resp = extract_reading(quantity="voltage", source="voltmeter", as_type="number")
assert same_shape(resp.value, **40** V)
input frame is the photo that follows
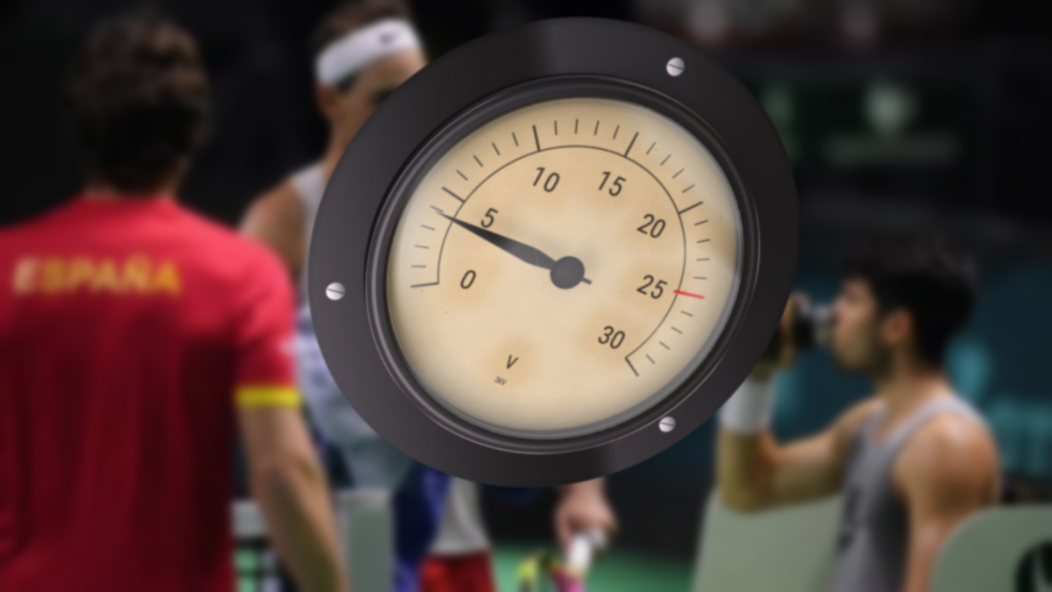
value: **4** V
